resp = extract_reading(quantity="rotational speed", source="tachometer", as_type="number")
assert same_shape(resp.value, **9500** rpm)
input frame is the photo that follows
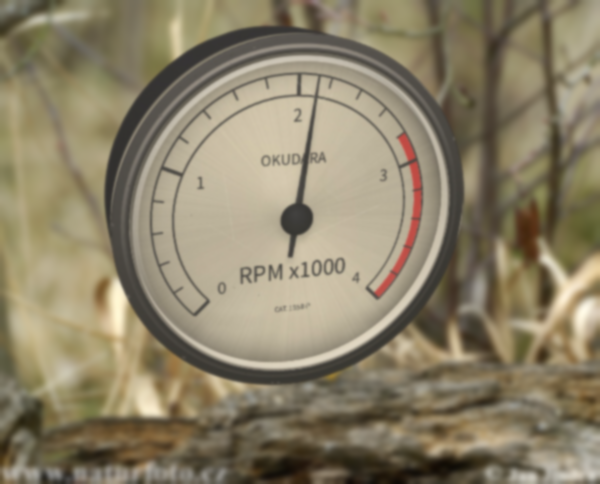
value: **2100** rpm
